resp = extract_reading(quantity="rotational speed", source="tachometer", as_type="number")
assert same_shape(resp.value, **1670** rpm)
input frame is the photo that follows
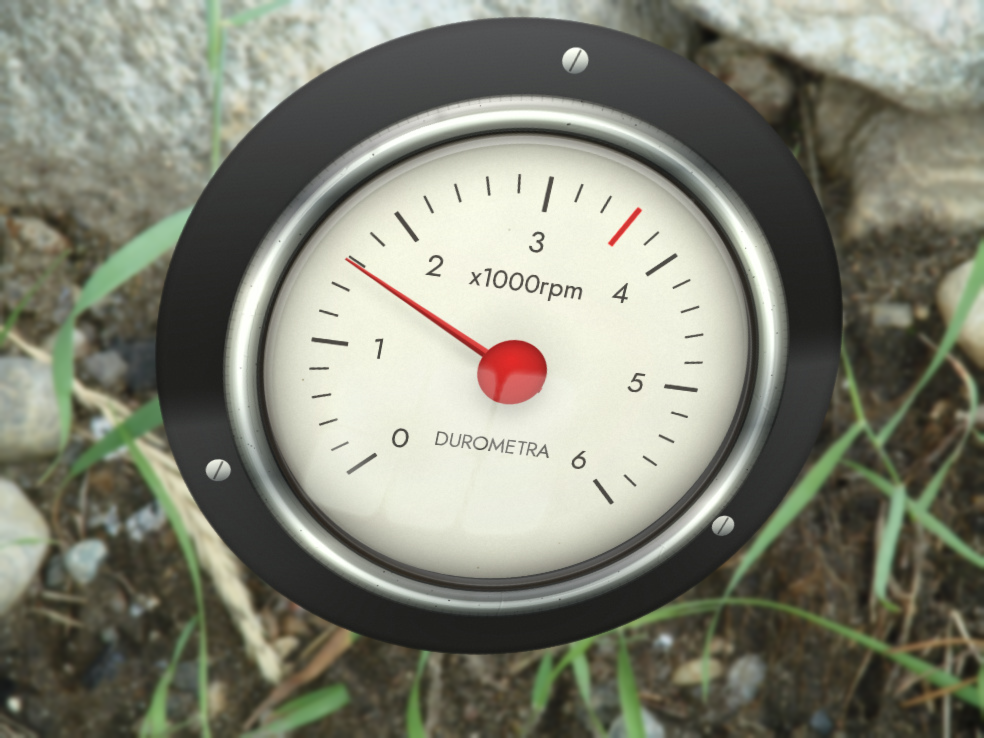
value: **1600** rpm
